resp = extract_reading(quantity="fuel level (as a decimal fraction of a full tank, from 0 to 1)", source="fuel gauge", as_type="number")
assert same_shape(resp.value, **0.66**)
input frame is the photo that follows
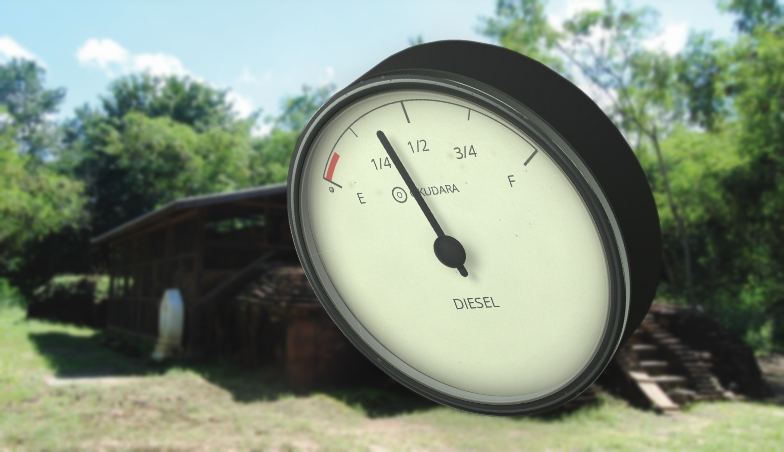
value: **0.375**
